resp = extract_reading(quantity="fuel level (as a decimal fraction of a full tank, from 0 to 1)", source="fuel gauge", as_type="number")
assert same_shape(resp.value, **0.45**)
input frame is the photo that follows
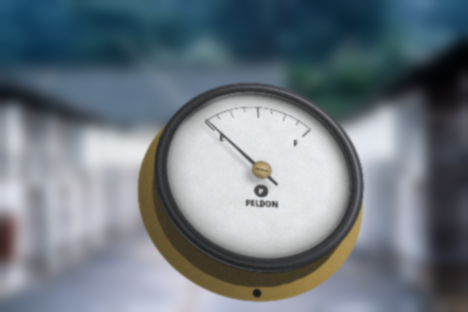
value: **0**
